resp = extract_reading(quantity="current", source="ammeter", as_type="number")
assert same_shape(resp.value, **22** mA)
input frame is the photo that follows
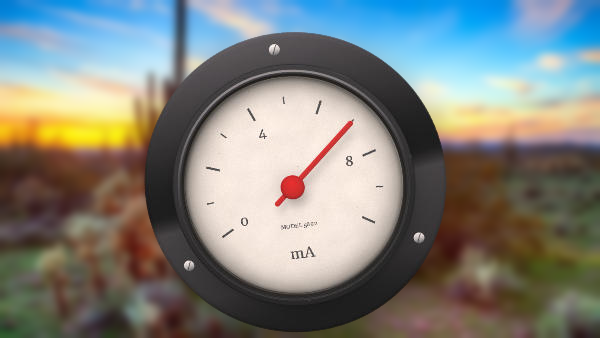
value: **7** mA
